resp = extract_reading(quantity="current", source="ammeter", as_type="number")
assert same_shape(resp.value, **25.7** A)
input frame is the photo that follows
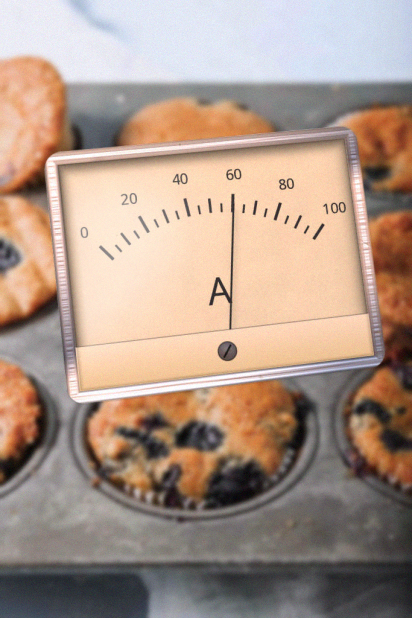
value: **60** A
